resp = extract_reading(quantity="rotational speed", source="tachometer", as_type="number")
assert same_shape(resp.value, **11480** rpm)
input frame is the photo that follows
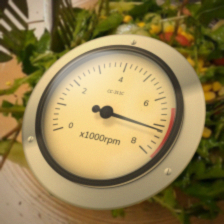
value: **7200** rpm
